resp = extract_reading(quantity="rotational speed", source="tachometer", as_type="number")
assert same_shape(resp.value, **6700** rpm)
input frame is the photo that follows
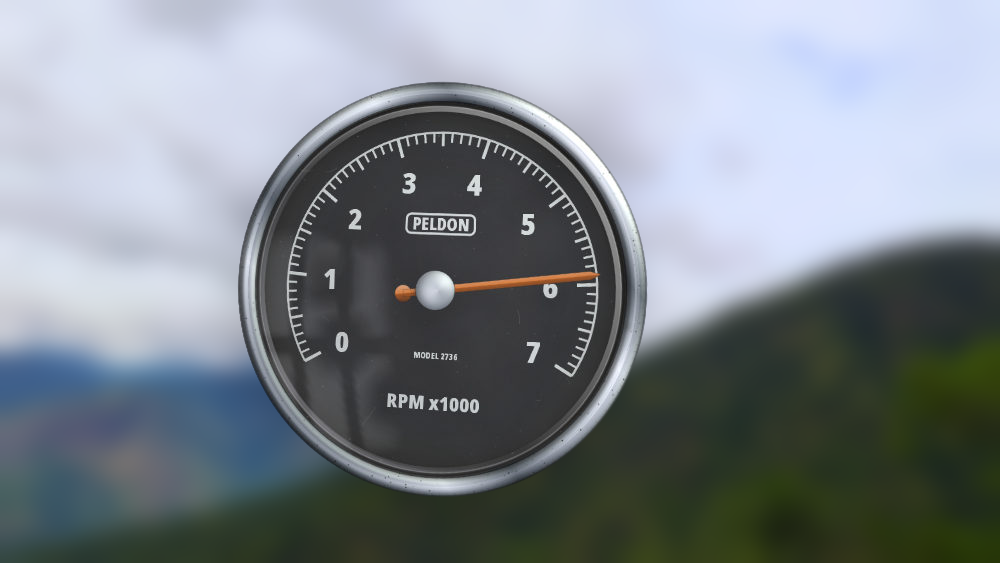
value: **5900** rpm
